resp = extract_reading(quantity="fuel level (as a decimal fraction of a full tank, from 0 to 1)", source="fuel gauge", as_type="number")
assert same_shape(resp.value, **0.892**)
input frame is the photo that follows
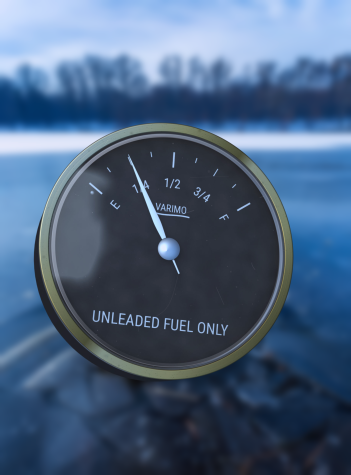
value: **0.25**
